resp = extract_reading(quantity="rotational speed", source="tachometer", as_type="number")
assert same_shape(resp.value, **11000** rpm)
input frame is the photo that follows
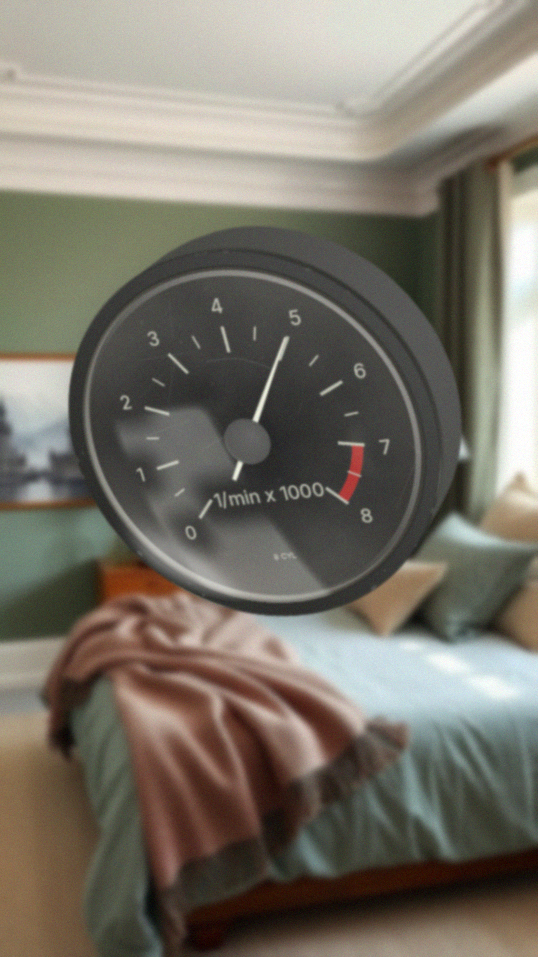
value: **5000** rpm
